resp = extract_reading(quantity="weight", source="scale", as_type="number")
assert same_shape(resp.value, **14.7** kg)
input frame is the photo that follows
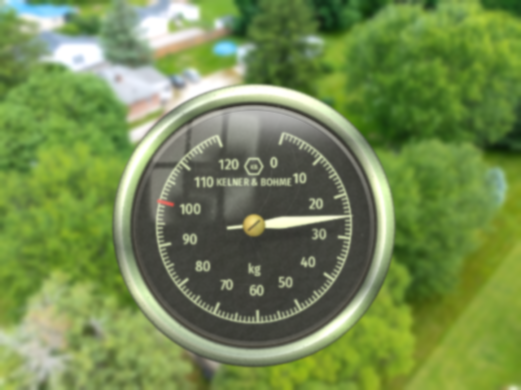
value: **25** kg
